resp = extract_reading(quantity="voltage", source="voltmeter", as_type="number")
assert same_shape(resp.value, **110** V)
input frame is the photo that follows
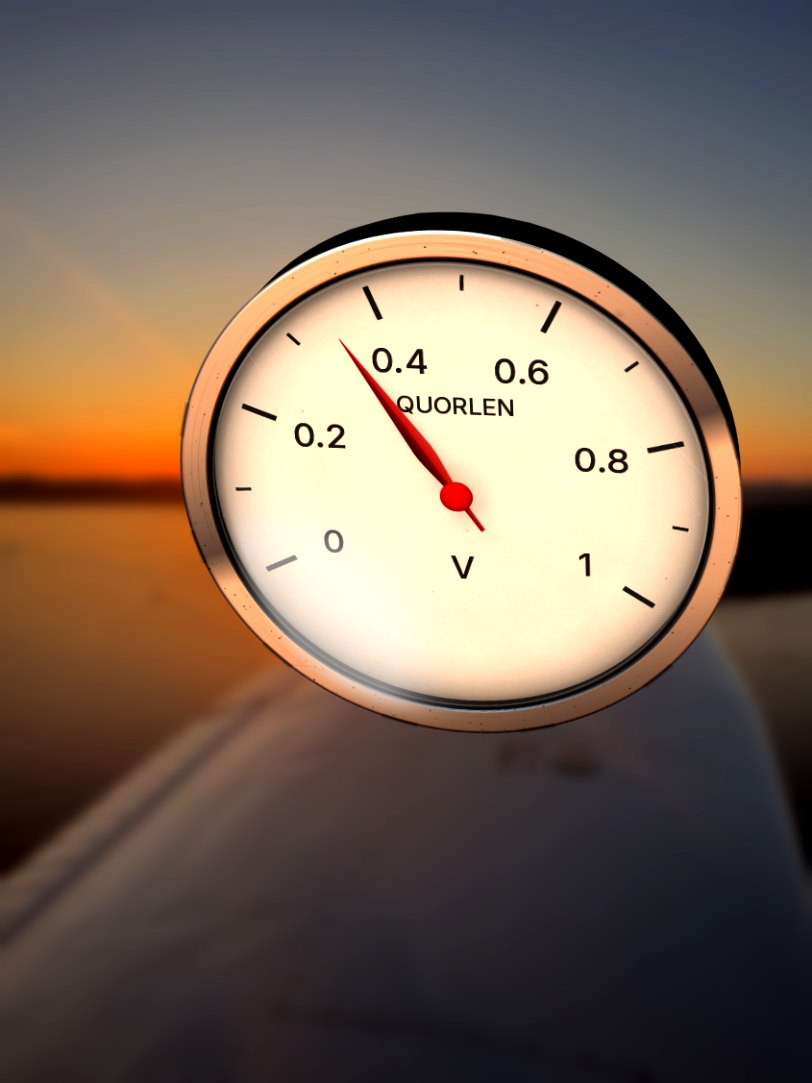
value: **0.35** V
